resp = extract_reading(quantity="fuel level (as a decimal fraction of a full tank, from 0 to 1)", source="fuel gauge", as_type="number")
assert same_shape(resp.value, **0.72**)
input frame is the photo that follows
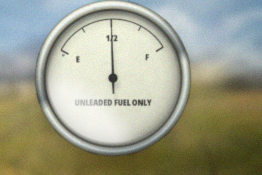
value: **0.5**
